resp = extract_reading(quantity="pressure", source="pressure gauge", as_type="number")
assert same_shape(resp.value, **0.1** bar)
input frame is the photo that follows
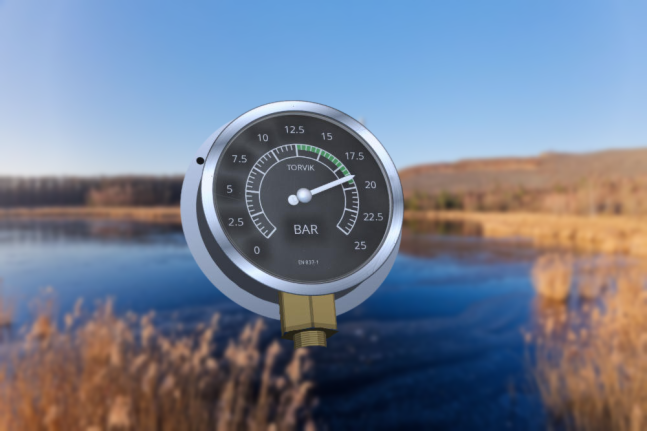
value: **19** bar
